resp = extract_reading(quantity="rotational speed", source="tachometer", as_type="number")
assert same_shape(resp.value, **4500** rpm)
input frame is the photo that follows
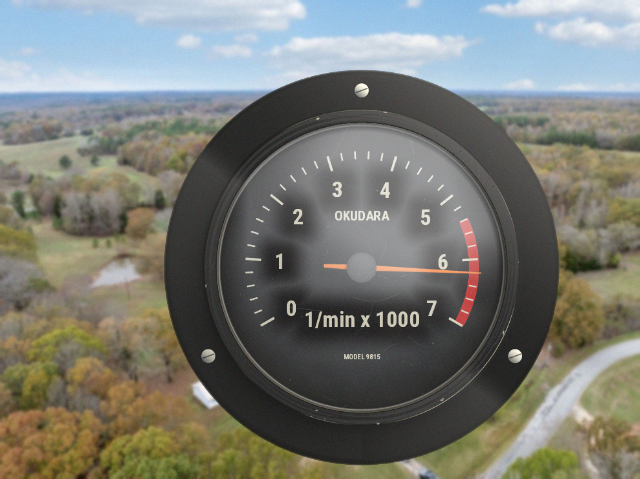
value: **6200** rpm
